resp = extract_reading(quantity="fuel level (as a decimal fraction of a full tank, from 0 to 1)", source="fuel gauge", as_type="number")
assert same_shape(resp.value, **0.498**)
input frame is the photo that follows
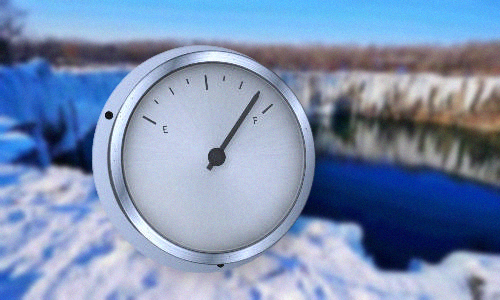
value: **0.875**
